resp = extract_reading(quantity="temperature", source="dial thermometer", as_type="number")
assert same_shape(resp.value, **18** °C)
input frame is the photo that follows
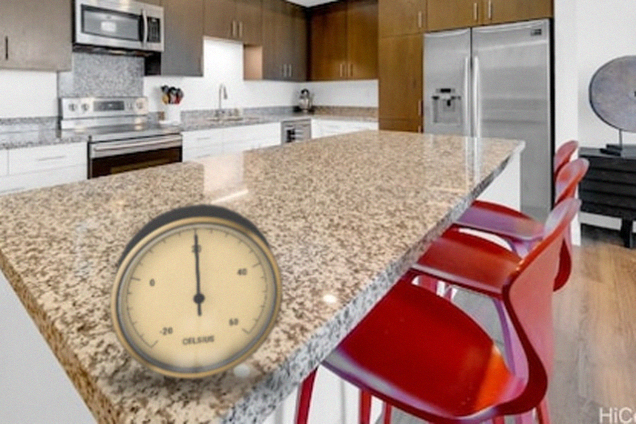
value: **20** °C
